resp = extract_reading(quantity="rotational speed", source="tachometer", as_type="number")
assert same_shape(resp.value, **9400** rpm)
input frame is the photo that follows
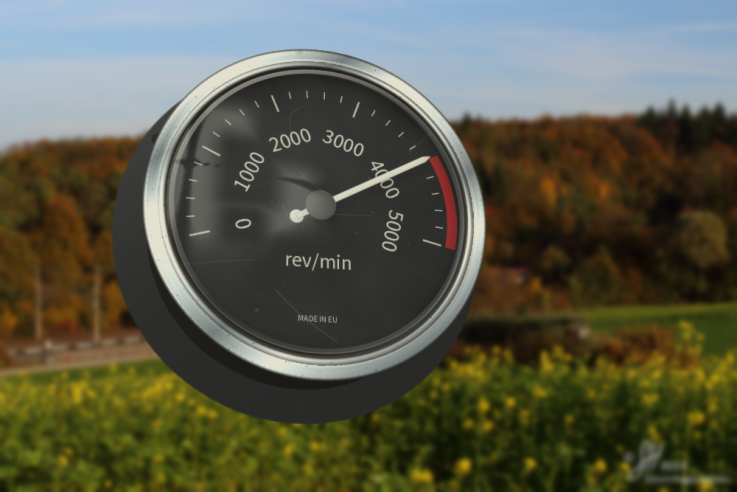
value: **4000** rpm
